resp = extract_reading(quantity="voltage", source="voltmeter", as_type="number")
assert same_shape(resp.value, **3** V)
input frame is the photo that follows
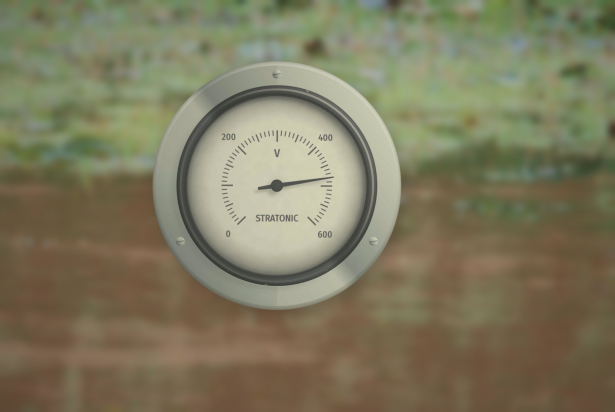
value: **480** V
